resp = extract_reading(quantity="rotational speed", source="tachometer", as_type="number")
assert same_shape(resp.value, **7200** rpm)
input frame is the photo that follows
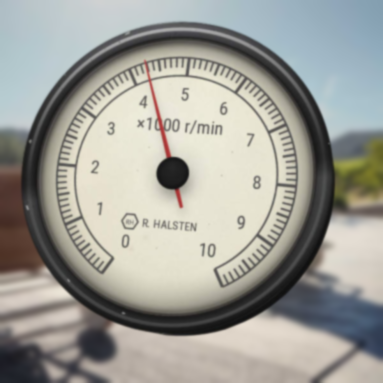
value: **4300** rpm
